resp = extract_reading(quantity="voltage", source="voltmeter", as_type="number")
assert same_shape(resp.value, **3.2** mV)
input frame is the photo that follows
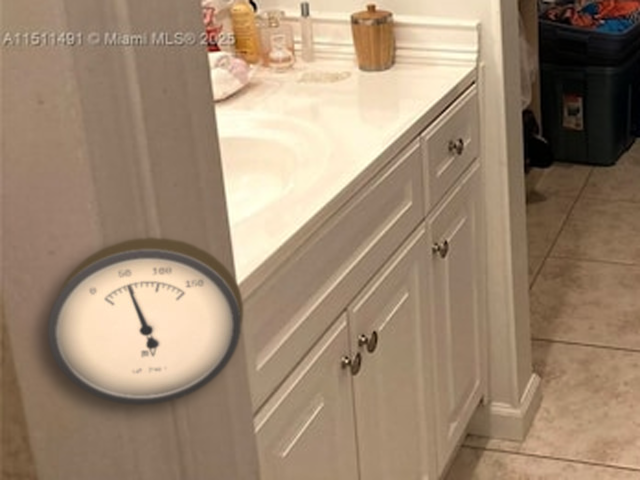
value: **50** mV
